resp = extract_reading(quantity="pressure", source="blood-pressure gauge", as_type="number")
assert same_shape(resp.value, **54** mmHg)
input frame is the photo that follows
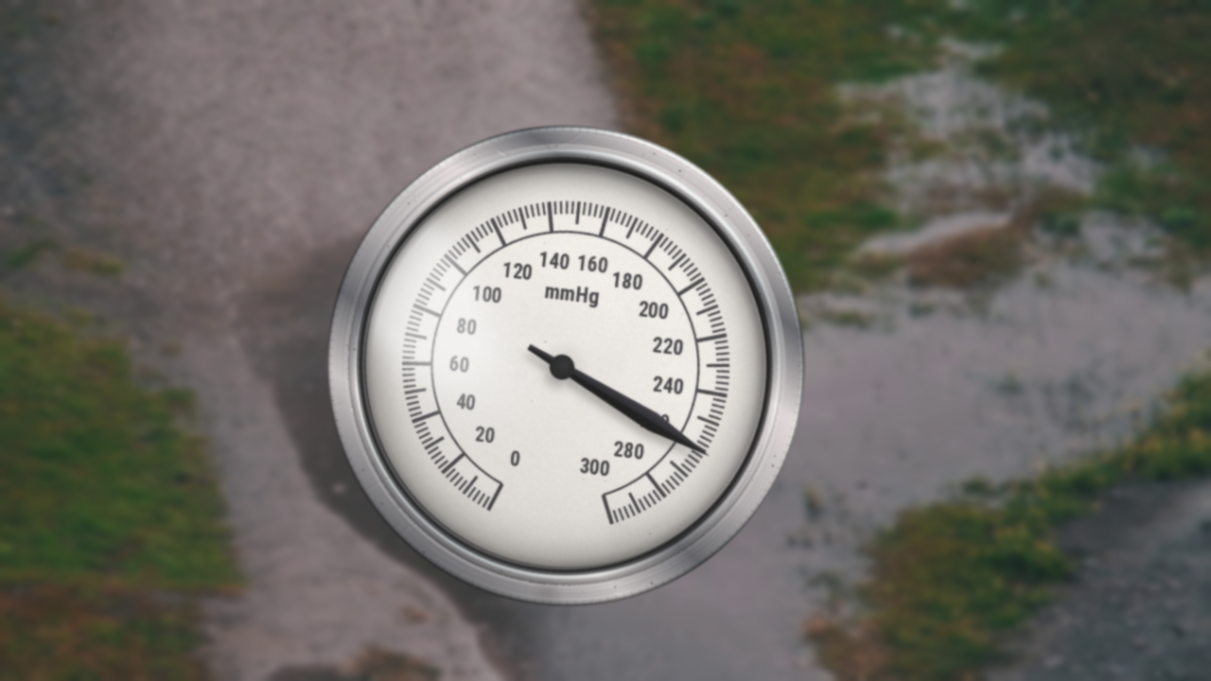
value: **260** mmHg
